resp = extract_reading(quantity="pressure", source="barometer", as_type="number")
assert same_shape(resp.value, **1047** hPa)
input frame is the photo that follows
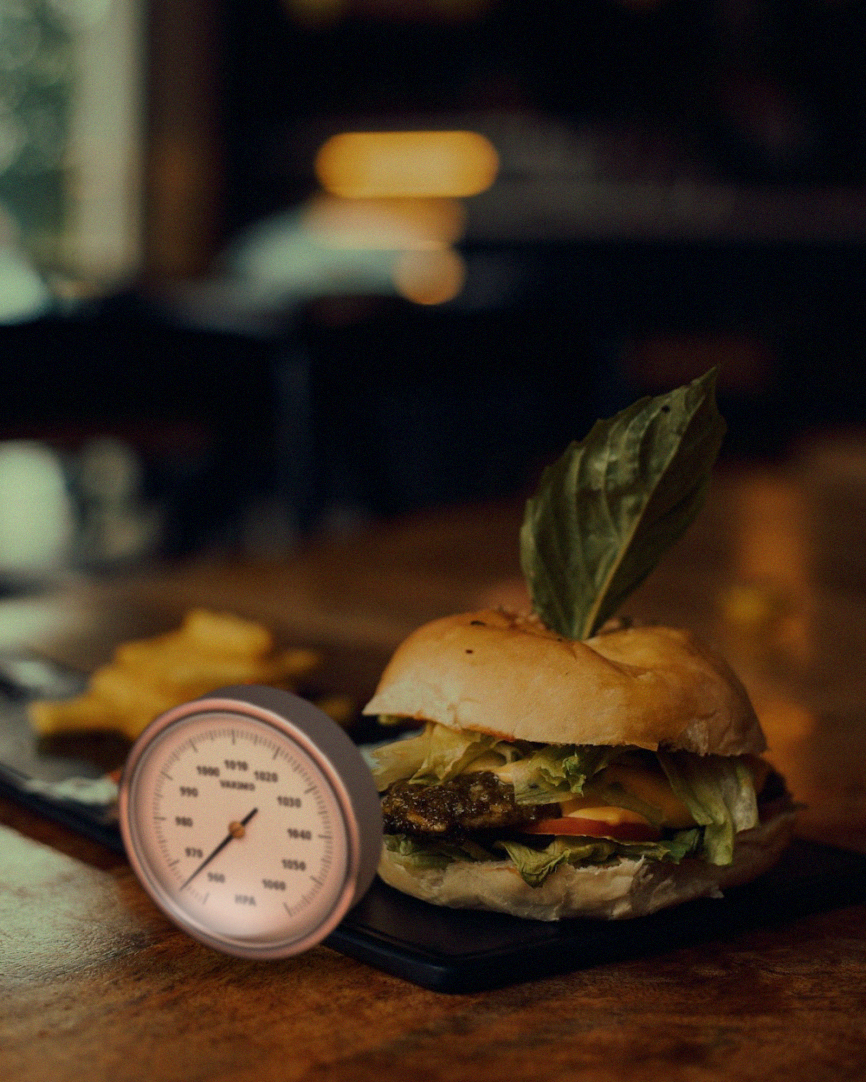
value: **965** hPa
